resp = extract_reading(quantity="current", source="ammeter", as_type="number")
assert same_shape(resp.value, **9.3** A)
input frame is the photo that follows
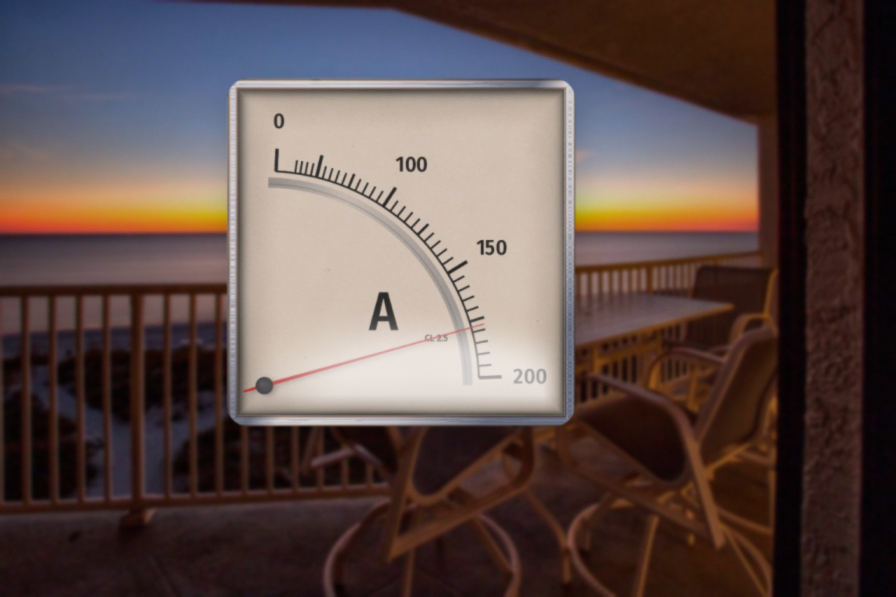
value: **177.5** A
